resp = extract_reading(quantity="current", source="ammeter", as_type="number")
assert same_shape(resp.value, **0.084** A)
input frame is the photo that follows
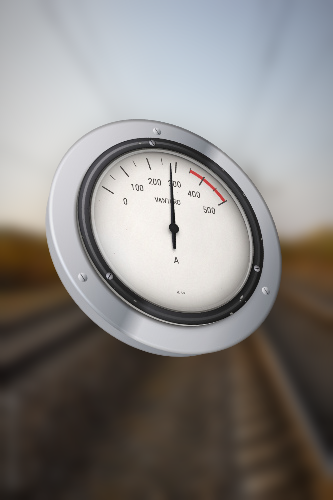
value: **275** A
